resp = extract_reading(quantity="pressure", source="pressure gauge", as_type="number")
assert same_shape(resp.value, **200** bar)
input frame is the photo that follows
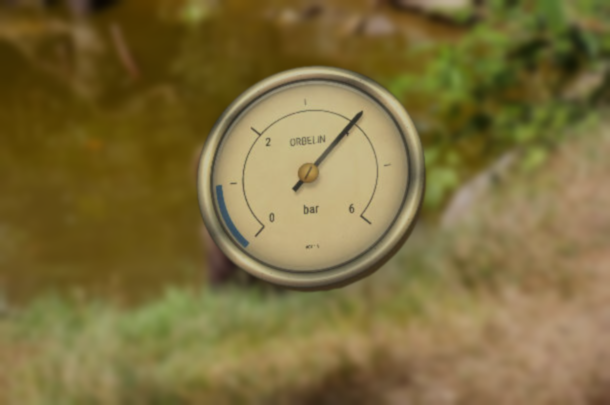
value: **4** bar
